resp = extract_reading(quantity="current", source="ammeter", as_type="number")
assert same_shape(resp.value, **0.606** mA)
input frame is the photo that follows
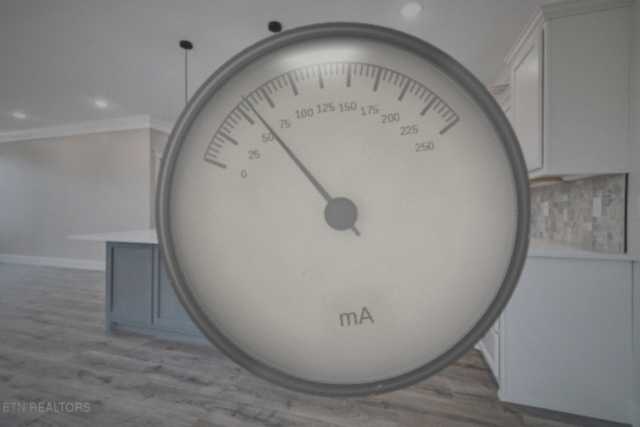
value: **60** mA
